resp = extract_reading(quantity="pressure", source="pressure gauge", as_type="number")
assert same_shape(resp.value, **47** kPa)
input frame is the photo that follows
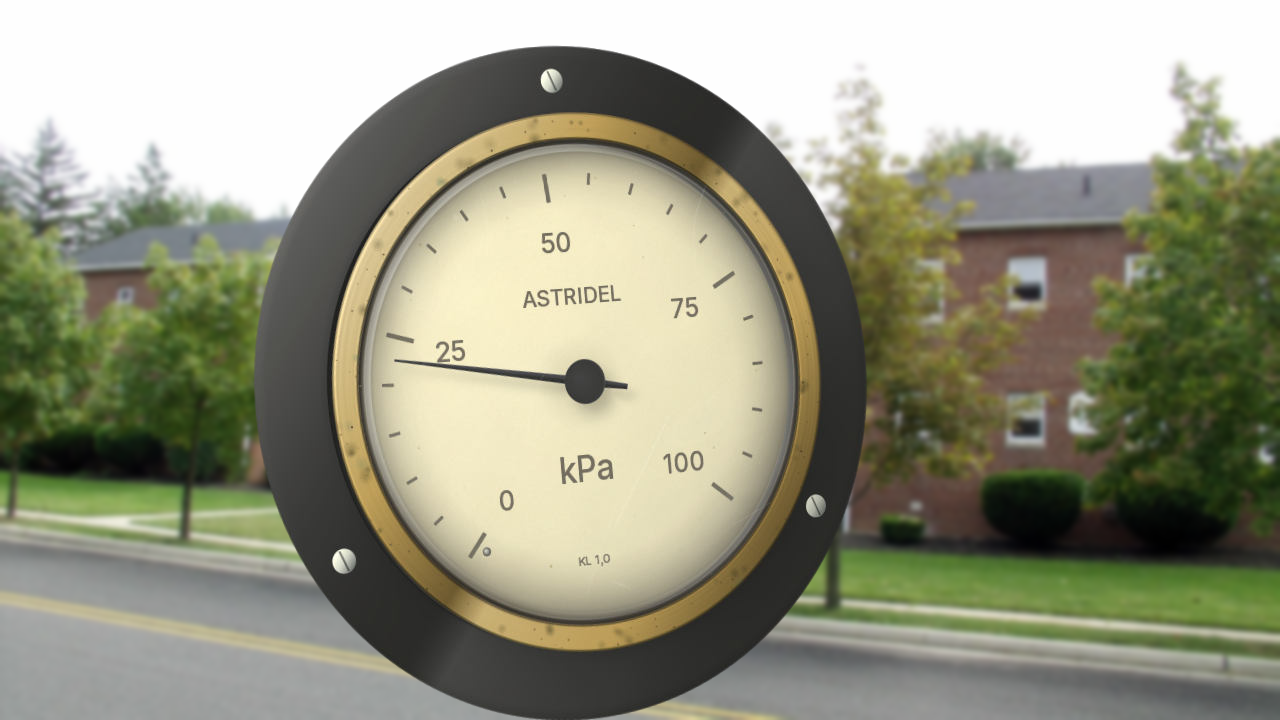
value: **22.5** kPa
